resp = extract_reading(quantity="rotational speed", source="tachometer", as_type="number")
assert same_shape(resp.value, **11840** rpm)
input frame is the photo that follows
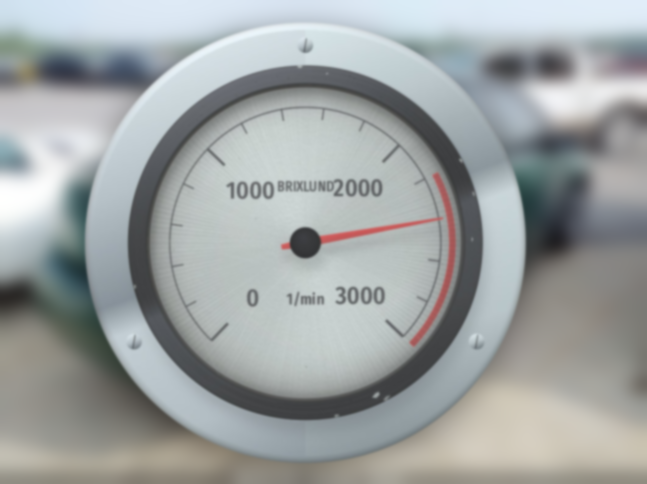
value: **2400** rpm
